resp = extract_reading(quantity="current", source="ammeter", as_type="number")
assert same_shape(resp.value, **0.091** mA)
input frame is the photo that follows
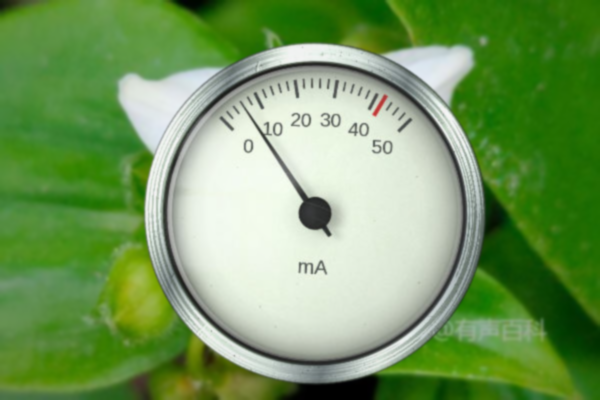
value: **6** mA
